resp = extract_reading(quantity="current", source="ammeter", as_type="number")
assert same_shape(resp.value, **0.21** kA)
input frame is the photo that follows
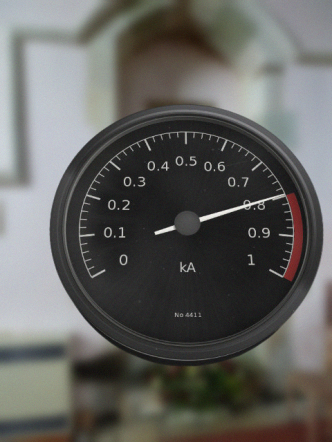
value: **0.8** kA
